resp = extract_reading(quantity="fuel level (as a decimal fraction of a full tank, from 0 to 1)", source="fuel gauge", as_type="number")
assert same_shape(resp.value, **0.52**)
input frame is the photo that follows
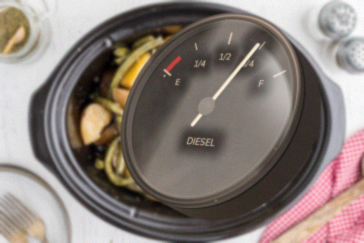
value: **0.75**
